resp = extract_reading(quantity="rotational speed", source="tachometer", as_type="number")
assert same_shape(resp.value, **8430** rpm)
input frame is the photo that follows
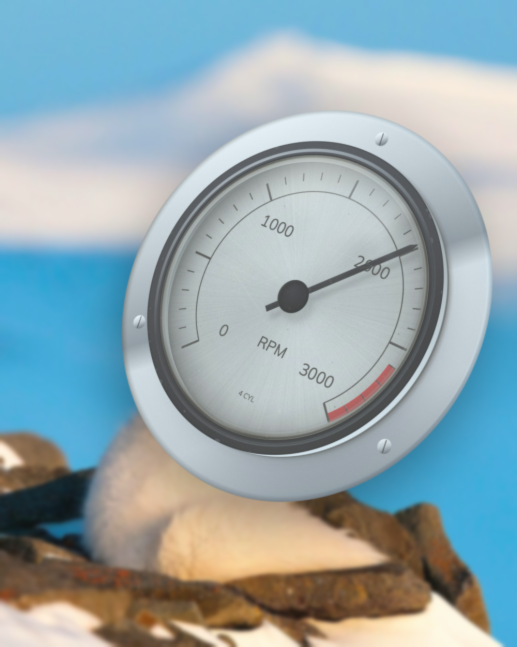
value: **2000** rpm
